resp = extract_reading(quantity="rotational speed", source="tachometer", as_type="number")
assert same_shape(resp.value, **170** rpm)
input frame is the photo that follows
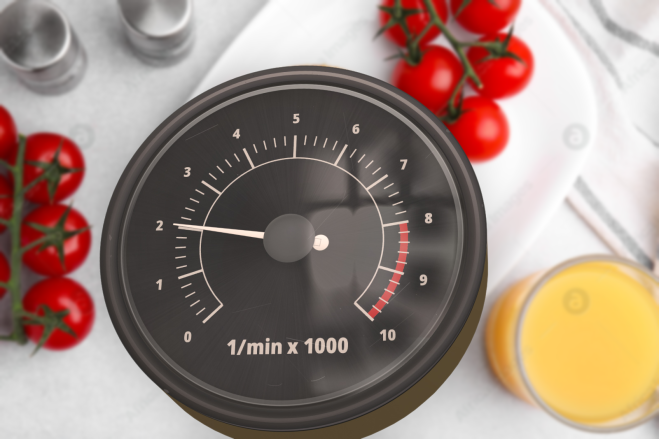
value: **2000** rpm
